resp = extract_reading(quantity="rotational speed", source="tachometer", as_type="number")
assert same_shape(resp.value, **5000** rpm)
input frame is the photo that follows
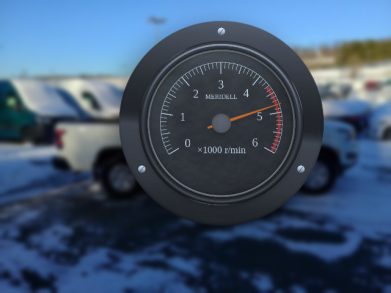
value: **4800** rpm
